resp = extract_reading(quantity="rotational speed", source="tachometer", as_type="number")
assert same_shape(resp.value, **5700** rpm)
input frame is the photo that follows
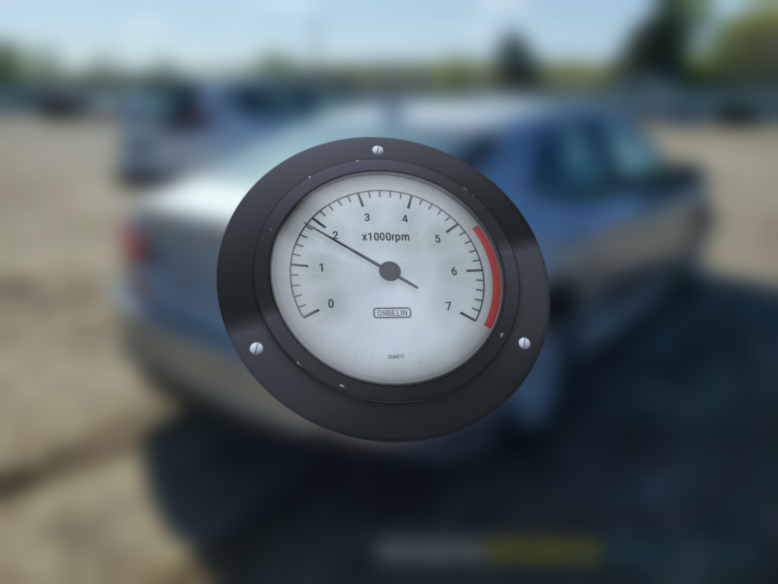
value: **1800** rpm
